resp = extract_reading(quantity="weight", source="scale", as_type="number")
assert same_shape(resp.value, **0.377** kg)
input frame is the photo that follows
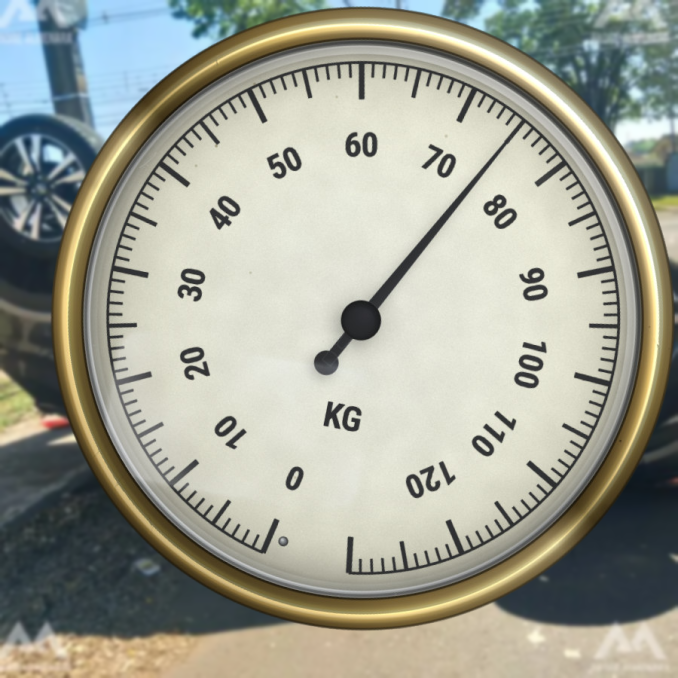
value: **75** kg
